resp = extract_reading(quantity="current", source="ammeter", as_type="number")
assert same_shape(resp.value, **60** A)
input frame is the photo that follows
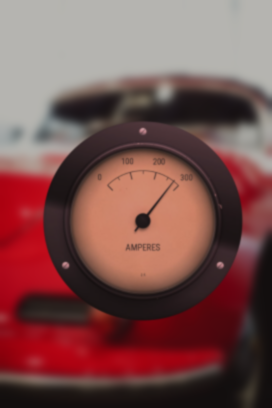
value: **275** A
